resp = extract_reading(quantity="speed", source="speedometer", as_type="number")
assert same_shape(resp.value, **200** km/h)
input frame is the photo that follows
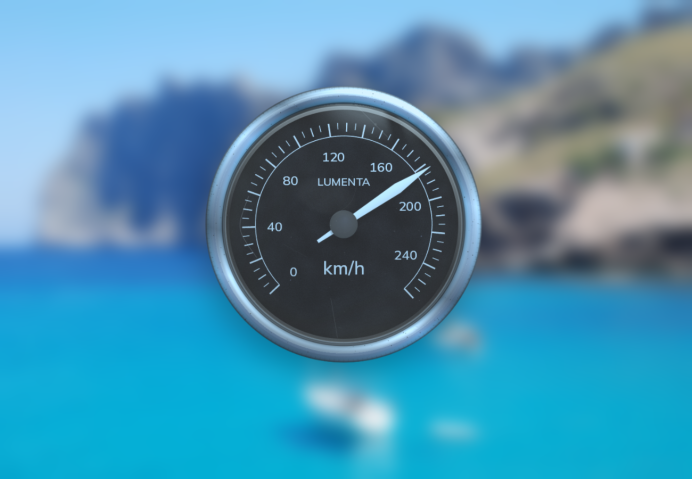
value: **182.5** km/h
